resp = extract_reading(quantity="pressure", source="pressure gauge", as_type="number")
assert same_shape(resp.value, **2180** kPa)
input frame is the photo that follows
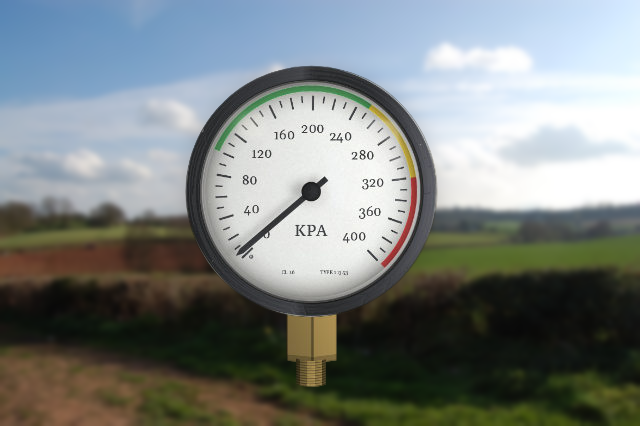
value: **5** kPa
